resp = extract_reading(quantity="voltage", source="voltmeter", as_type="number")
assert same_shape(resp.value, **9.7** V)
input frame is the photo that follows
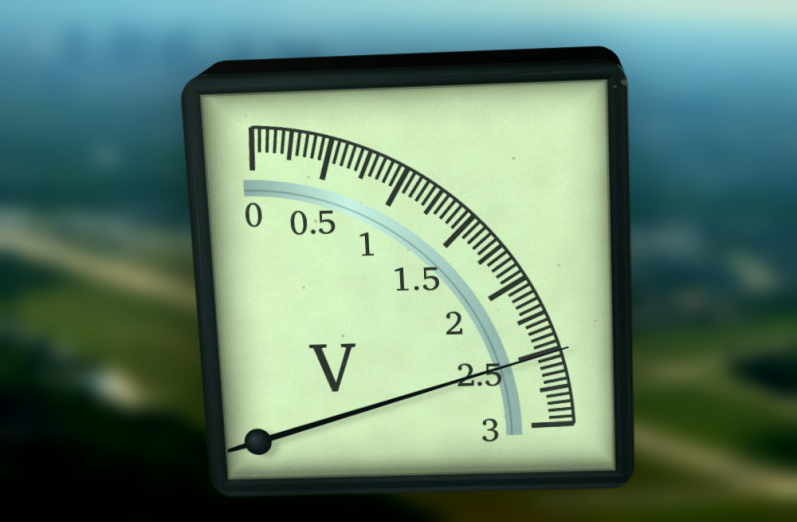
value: **2.5** V
